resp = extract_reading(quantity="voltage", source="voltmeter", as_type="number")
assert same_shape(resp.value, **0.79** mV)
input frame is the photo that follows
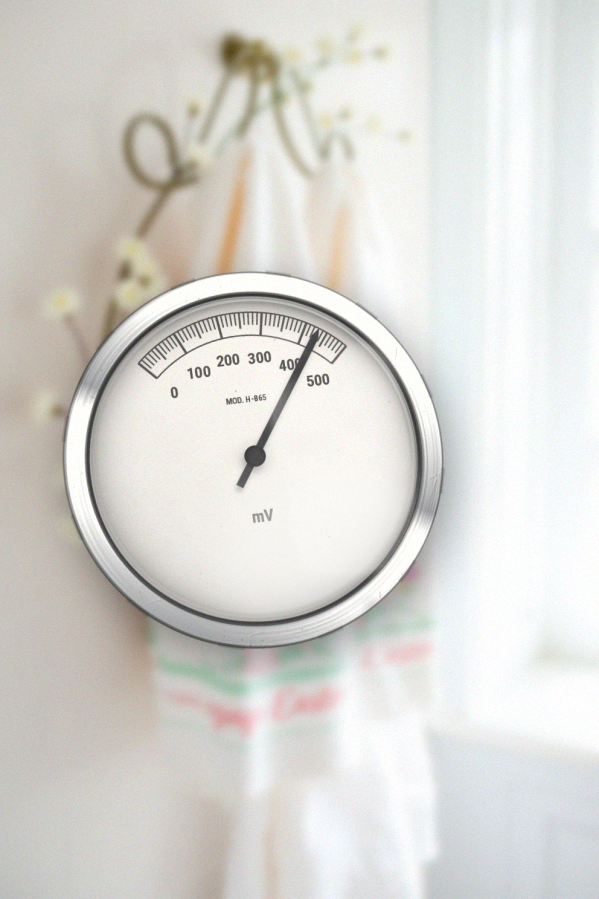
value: **430** mV
